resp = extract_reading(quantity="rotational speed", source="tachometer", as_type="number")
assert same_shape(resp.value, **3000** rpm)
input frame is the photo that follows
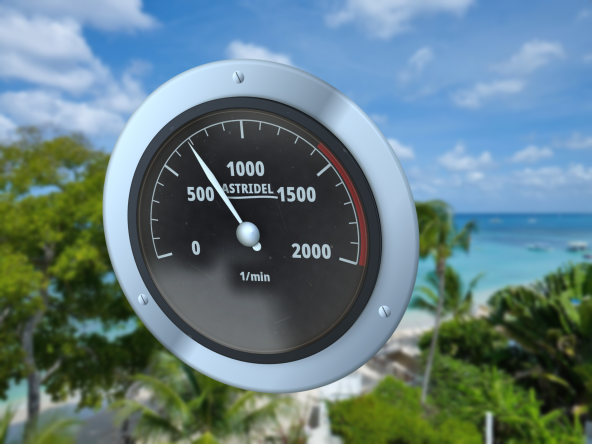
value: **700** rpm
